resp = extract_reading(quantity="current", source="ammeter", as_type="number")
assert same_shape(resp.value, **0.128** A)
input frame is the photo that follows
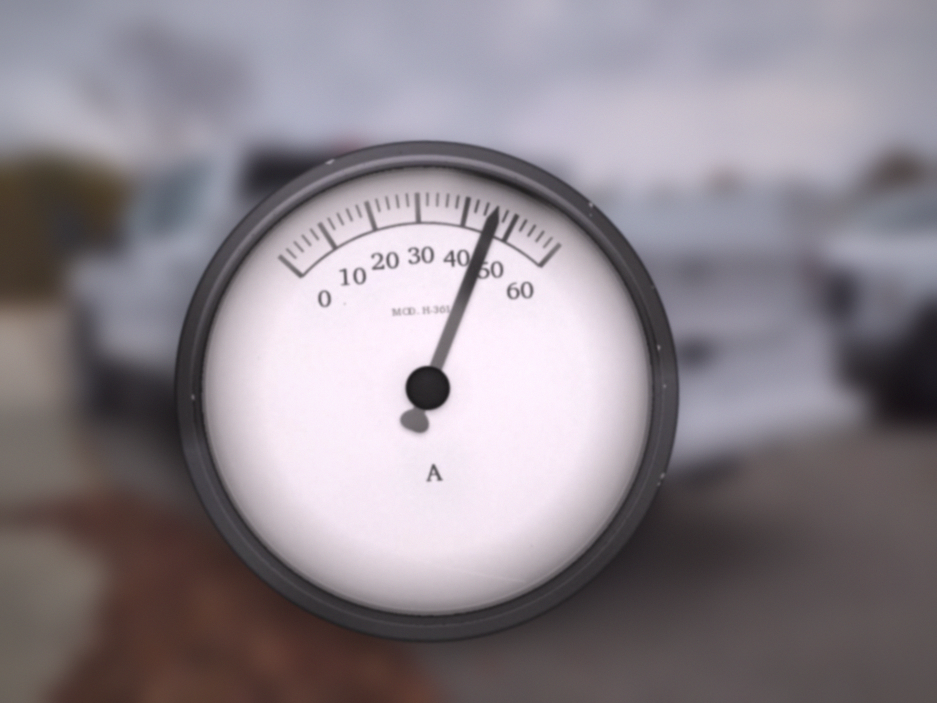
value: **46** A
